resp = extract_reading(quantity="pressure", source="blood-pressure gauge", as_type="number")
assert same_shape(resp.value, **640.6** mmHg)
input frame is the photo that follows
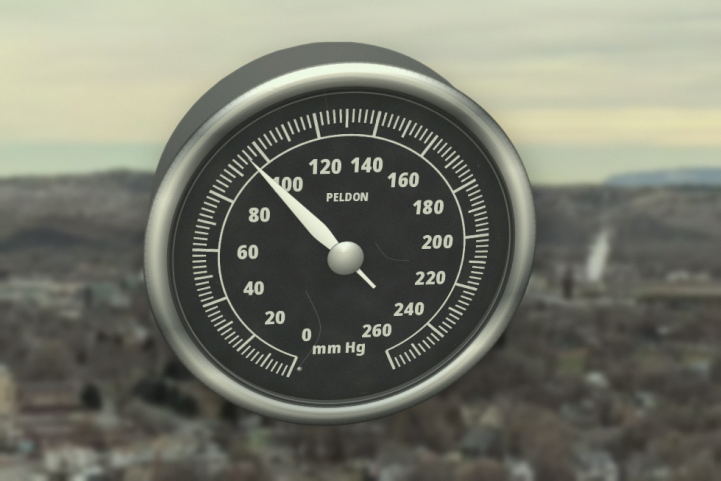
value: **96** mmHg
